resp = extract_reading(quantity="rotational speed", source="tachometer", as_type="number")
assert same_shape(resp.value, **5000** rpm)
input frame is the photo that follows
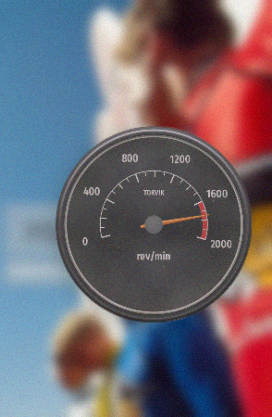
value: **1750** rpm
